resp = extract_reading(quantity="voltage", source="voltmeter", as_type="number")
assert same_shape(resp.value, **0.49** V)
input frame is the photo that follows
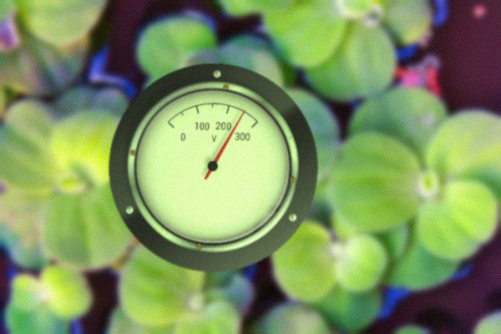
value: **250** V
